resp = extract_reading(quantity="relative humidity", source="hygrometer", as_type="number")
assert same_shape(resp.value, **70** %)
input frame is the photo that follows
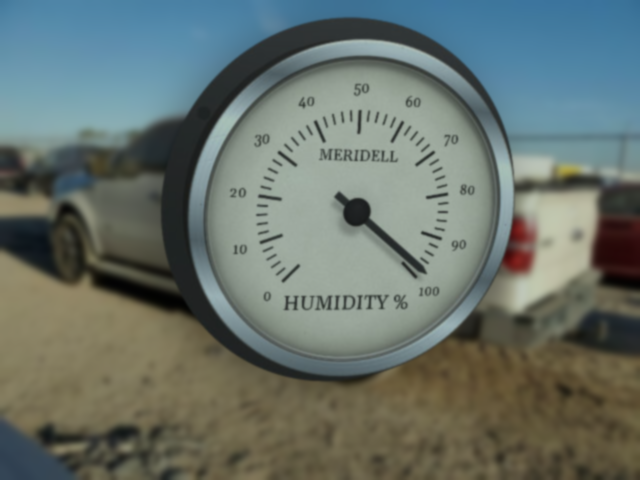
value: **98** %
